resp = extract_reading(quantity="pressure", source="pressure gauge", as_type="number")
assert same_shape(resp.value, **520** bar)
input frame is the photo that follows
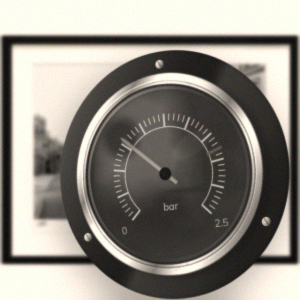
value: **0.8** bar
